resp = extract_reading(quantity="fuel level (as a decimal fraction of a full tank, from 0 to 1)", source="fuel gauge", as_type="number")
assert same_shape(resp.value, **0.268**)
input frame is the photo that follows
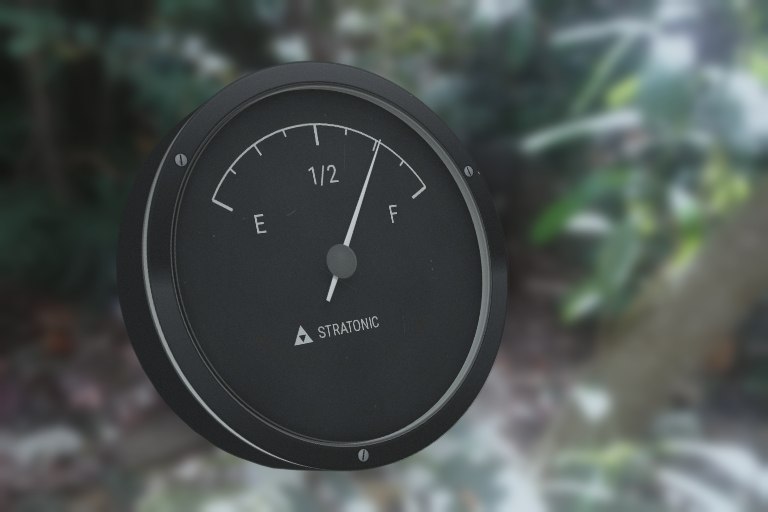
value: **0.75**
